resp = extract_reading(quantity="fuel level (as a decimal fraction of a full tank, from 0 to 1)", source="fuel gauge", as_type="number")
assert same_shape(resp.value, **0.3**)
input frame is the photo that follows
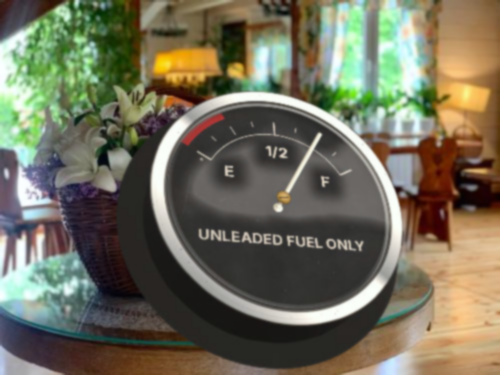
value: **0.75**
